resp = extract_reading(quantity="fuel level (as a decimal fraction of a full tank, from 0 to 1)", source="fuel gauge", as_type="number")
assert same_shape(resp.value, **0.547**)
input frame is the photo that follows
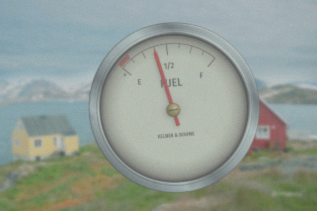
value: **0.375**
